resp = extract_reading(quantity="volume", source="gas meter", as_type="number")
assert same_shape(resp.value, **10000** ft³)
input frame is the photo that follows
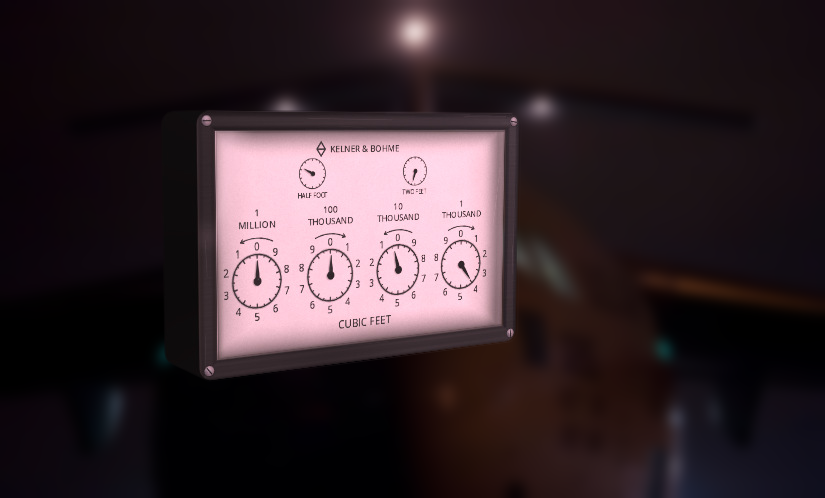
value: **400** ft³
